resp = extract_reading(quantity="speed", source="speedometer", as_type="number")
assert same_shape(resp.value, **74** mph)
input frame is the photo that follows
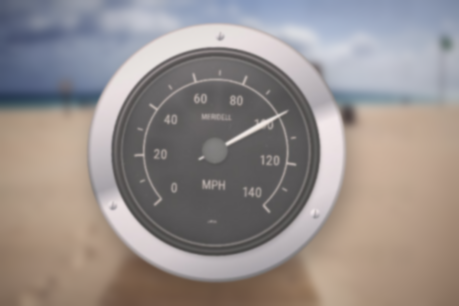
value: **100** mph
